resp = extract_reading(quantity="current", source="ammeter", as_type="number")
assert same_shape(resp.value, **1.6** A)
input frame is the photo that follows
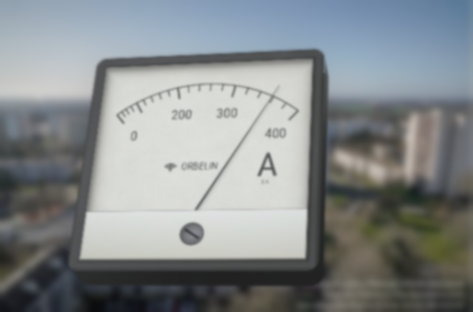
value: **360** A
